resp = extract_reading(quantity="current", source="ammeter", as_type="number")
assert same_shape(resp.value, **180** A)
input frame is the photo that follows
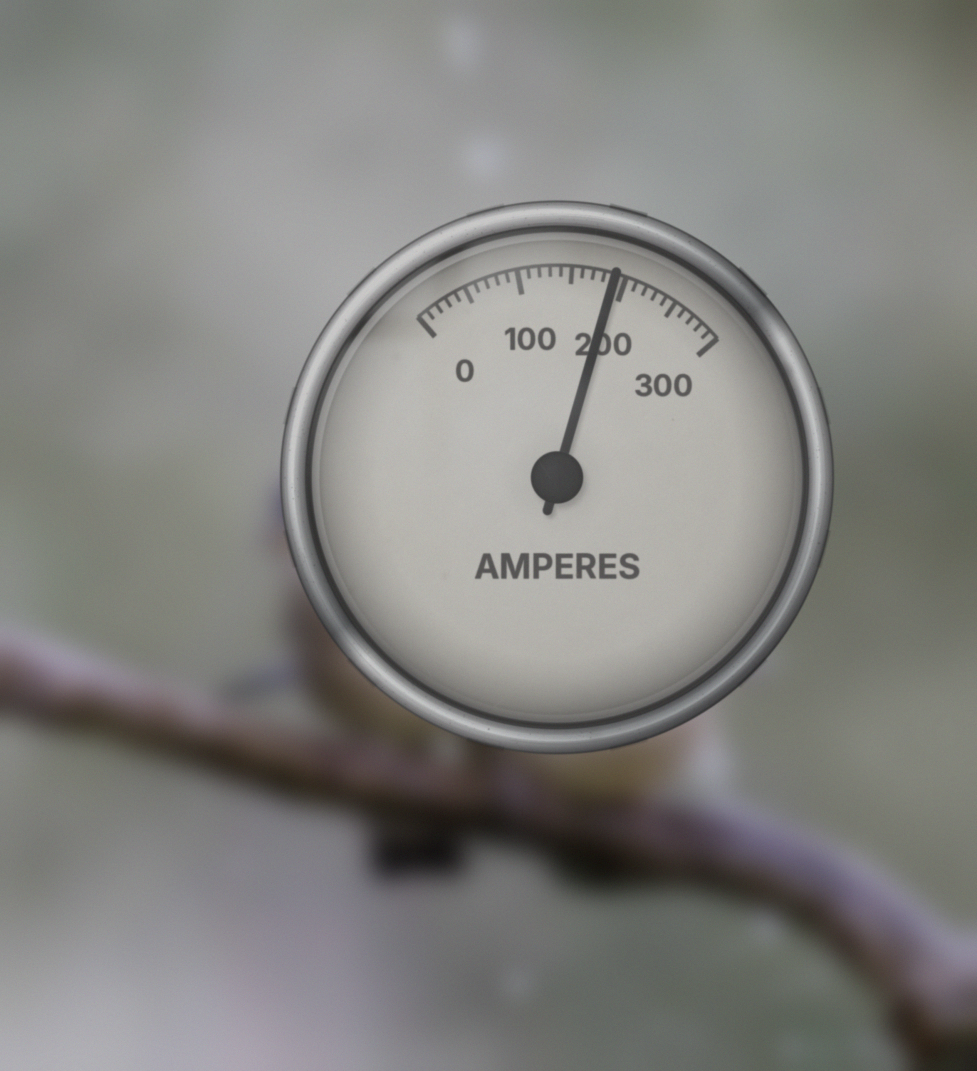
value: **190** A
